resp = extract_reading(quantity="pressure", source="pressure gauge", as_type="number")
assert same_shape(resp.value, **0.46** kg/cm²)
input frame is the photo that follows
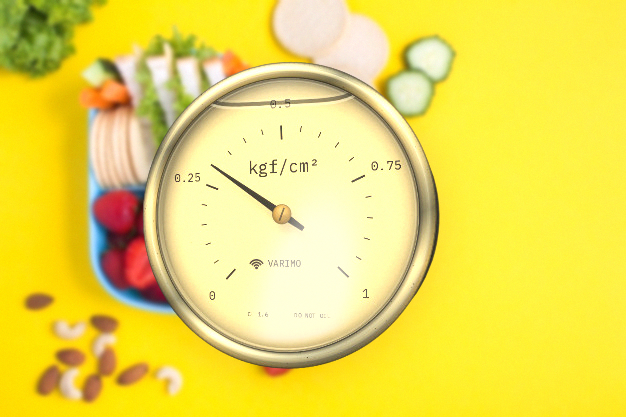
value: **0.3** kg/cm²
